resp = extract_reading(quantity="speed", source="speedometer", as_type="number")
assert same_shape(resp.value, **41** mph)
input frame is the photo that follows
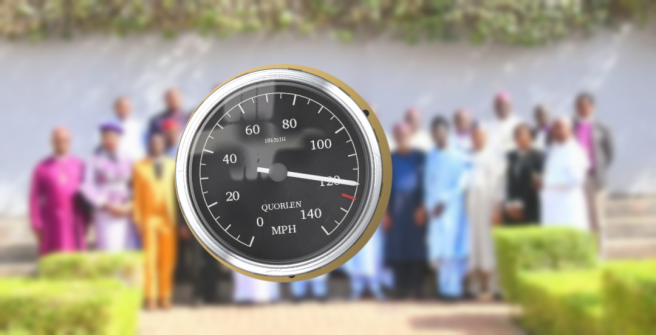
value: **120** mph
